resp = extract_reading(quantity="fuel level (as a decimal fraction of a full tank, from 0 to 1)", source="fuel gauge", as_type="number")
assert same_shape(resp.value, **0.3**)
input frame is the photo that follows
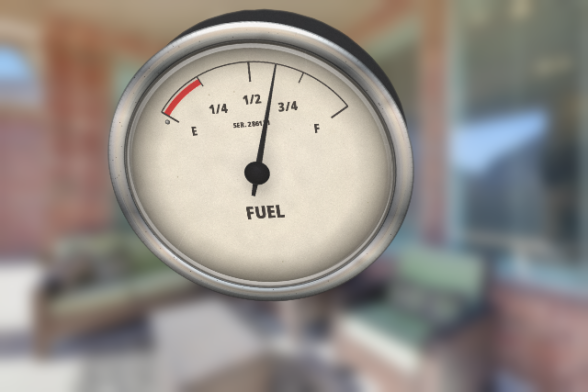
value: **0.625**
